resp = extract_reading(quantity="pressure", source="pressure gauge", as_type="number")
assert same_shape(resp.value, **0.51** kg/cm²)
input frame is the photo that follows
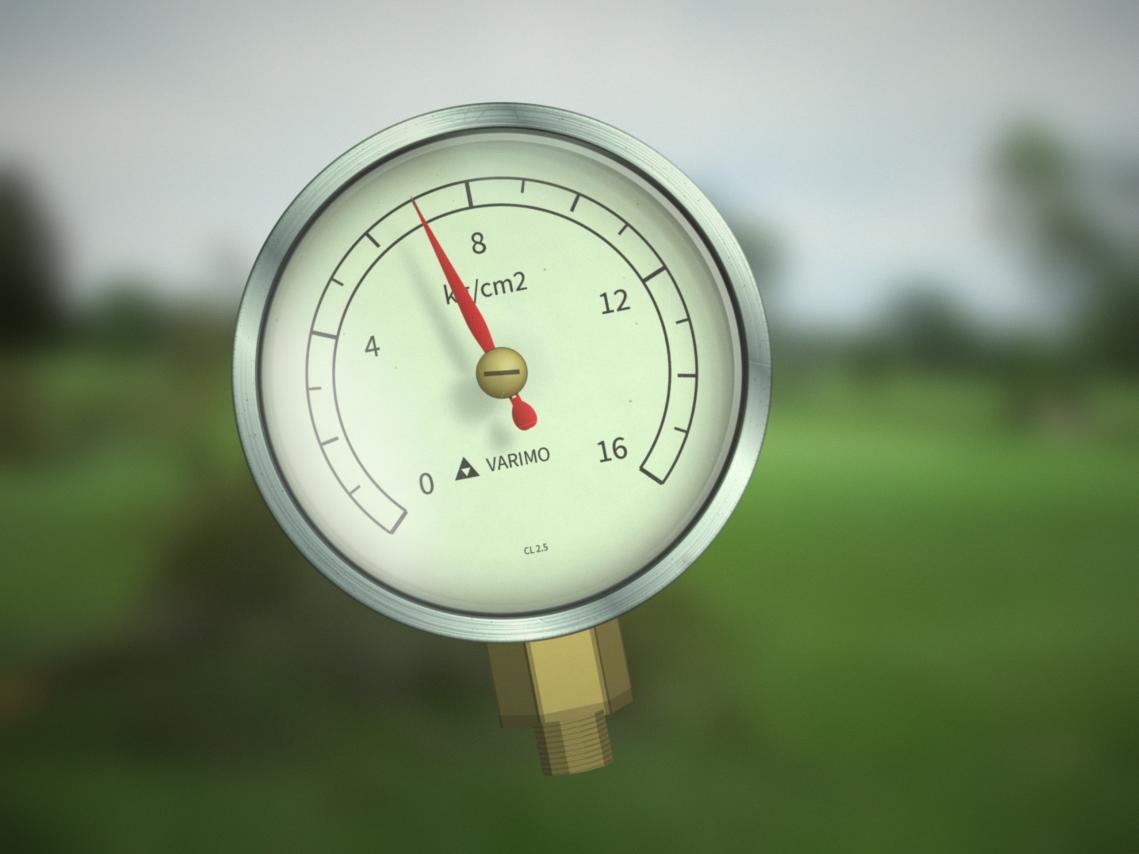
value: **7** kg/cm²
